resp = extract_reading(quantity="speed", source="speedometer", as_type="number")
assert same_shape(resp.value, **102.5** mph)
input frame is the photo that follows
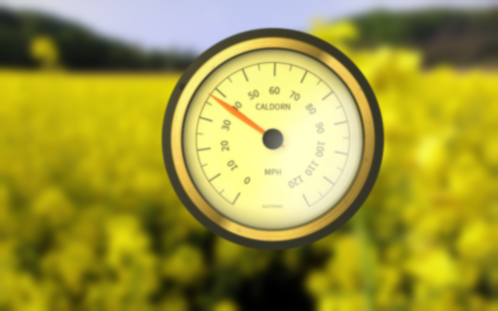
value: **37.5** mph
